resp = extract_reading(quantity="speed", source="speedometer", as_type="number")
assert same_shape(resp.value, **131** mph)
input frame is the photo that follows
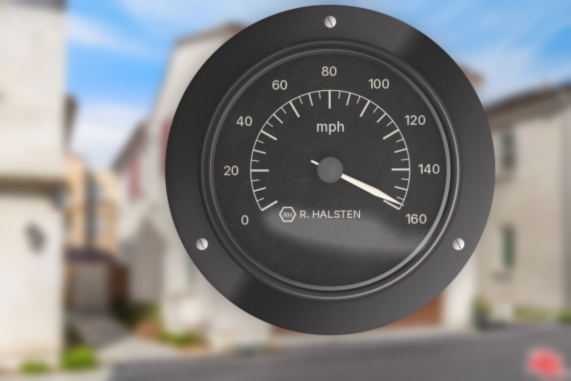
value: **157.5** mph
